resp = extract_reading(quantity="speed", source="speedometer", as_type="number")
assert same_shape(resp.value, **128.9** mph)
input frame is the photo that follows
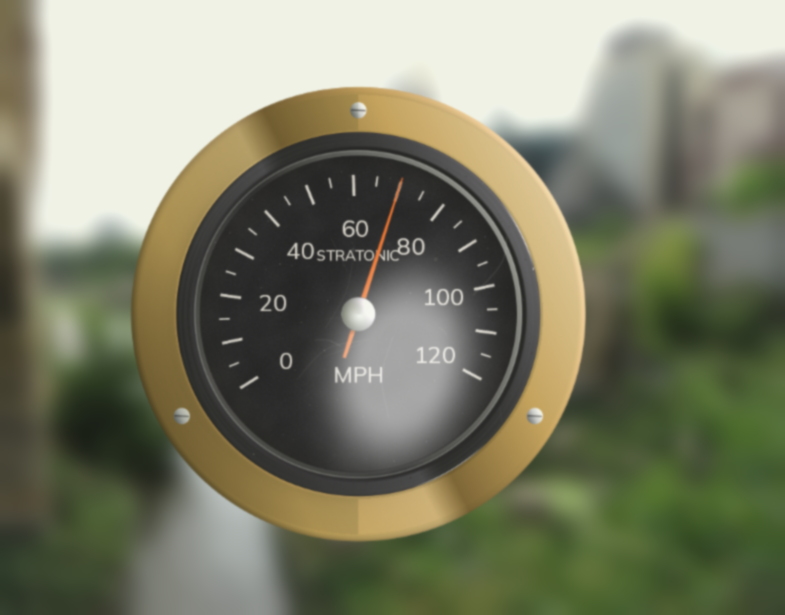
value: **70** mph
